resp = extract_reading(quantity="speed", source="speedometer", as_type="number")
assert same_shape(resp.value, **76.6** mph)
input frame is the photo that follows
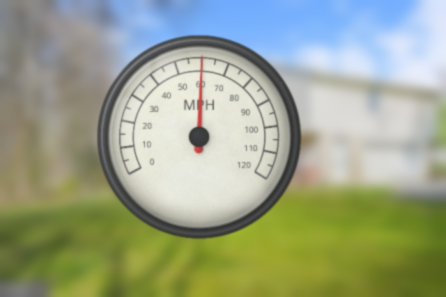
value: **60** mph
